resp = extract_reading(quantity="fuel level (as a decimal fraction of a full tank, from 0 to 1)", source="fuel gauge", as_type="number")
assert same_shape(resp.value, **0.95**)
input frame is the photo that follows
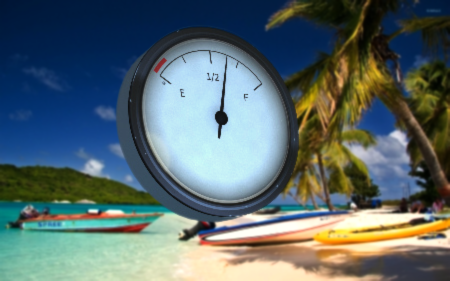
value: **0.625**
